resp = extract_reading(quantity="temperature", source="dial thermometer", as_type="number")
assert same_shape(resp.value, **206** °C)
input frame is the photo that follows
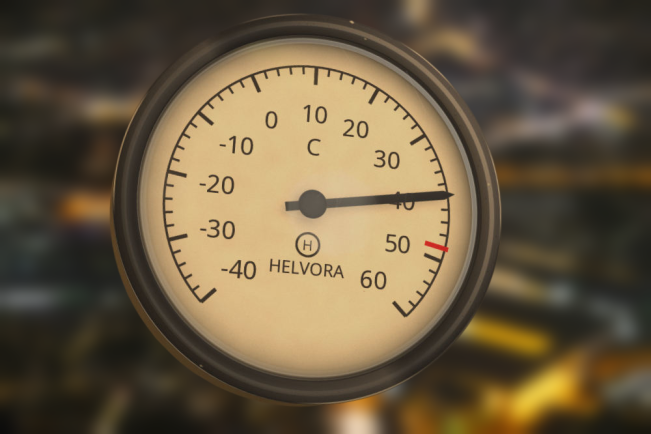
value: **40** °C
